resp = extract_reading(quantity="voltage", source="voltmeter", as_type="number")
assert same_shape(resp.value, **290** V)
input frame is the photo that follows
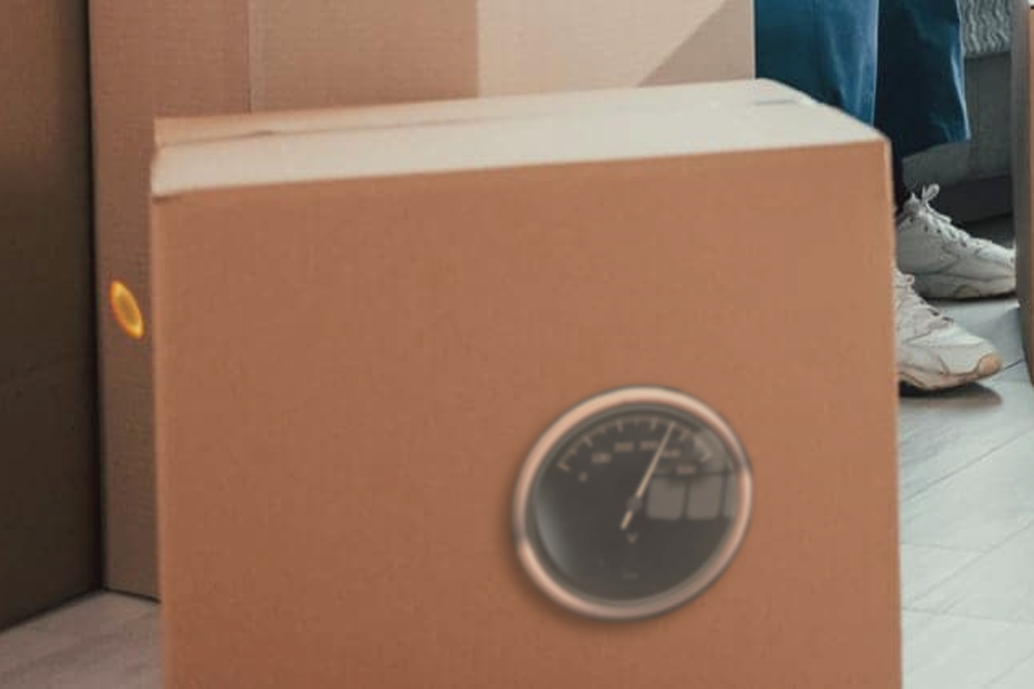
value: **350** V
